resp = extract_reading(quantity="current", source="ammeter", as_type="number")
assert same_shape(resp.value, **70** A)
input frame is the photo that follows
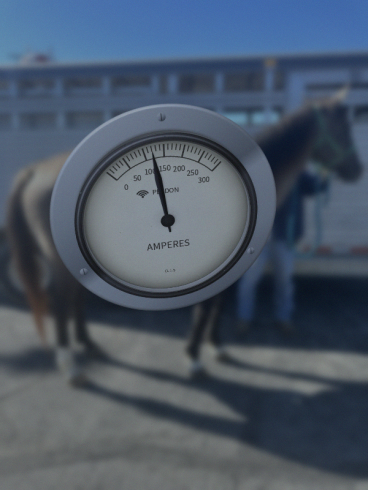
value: **120** A
